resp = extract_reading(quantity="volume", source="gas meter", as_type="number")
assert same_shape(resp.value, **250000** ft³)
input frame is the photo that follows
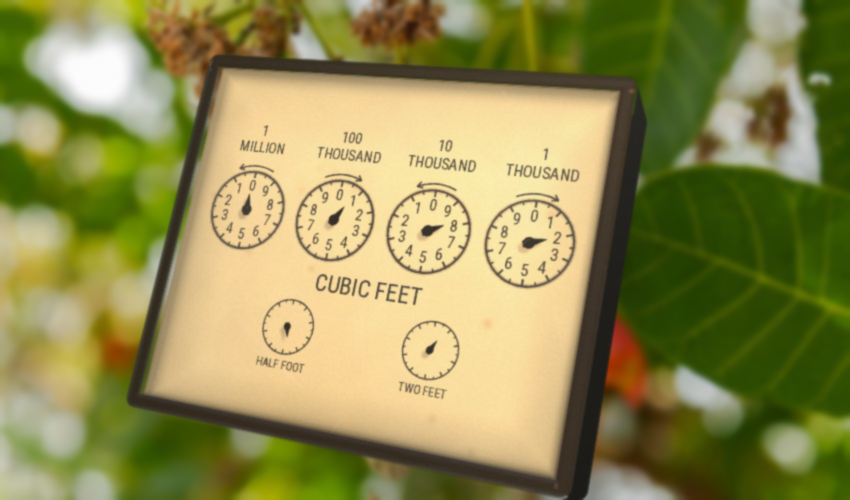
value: **8200** ft³
